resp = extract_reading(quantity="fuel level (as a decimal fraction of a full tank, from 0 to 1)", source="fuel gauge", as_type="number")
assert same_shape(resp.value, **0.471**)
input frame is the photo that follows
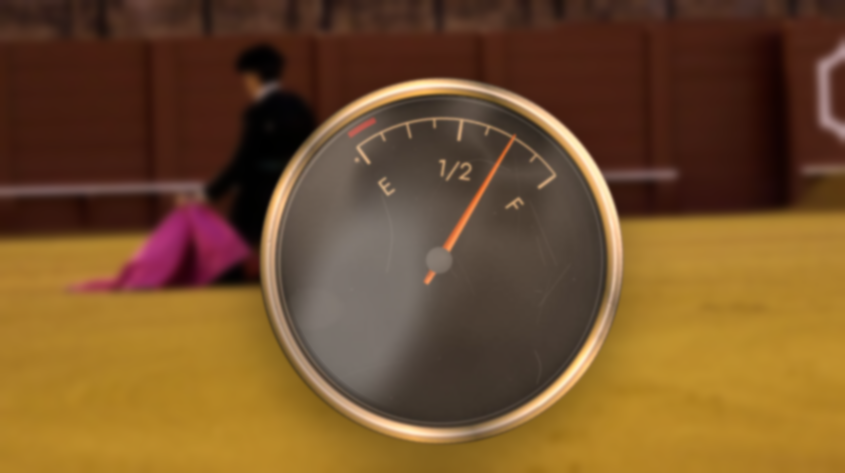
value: **0.75**
